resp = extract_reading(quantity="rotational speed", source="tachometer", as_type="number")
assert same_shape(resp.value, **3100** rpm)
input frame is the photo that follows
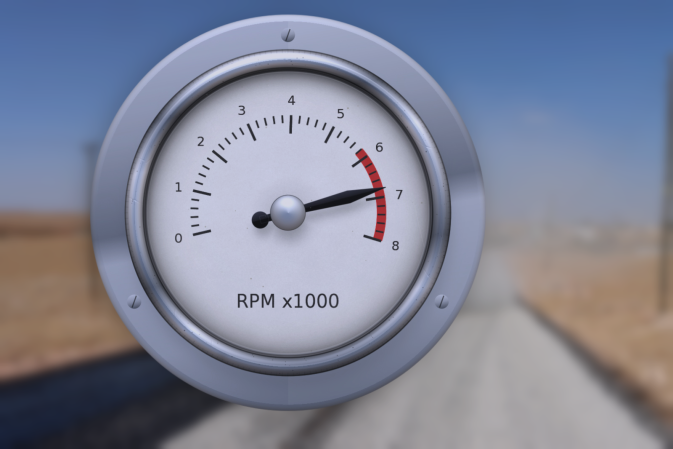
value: **6800** rpm
